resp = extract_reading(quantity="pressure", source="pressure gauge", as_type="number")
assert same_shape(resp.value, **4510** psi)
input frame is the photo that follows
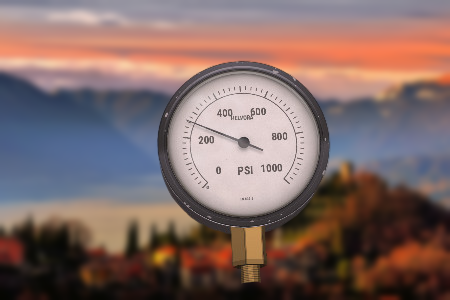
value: **260** psi
